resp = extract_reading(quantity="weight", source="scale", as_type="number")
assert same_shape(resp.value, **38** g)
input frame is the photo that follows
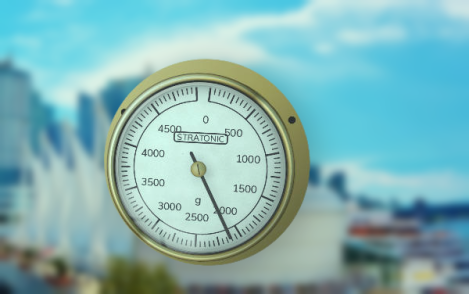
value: **2100** g
